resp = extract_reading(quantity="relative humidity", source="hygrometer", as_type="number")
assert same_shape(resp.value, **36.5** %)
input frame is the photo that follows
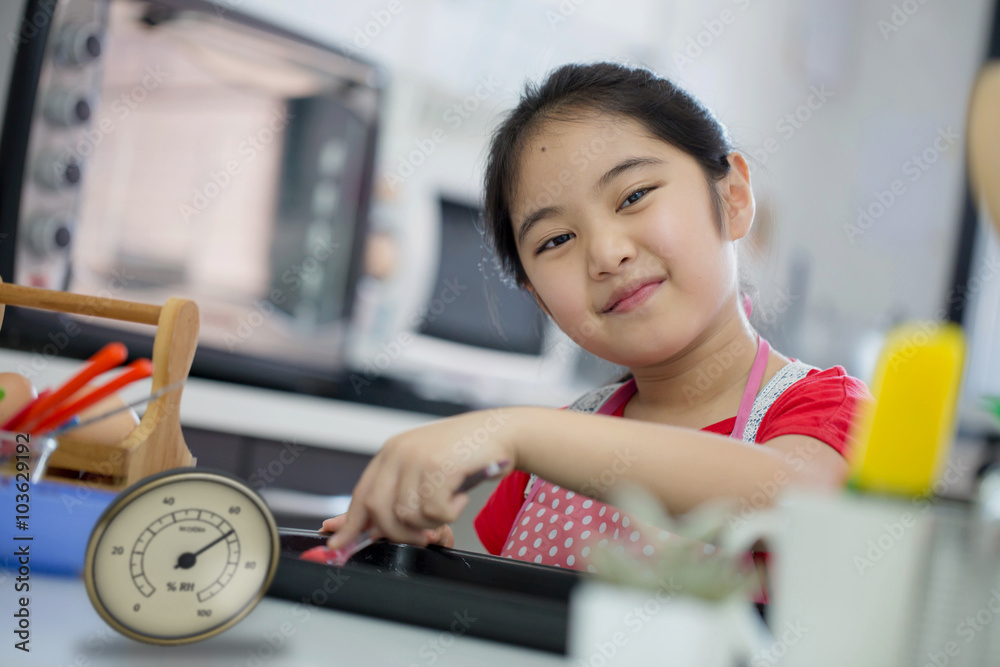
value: **65** %
